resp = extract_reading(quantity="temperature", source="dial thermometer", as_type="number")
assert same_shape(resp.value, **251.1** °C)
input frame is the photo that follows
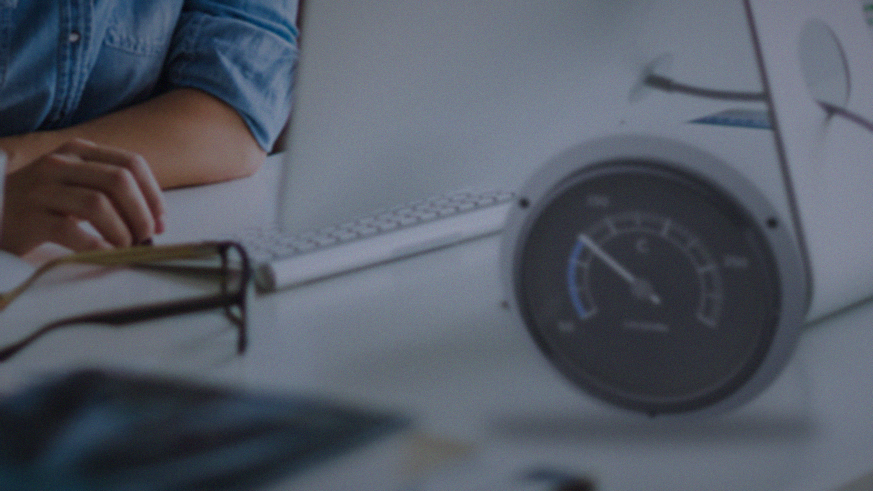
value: **125** °C
